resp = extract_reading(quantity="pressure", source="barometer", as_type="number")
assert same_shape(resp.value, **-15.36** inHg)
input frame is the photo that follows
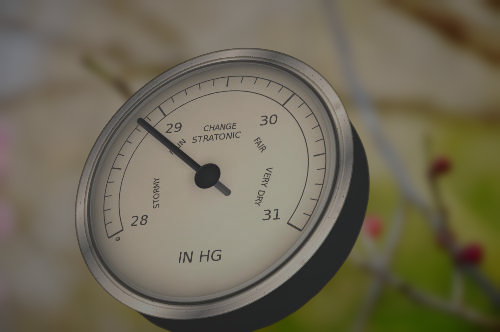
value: **28.85** inHg
